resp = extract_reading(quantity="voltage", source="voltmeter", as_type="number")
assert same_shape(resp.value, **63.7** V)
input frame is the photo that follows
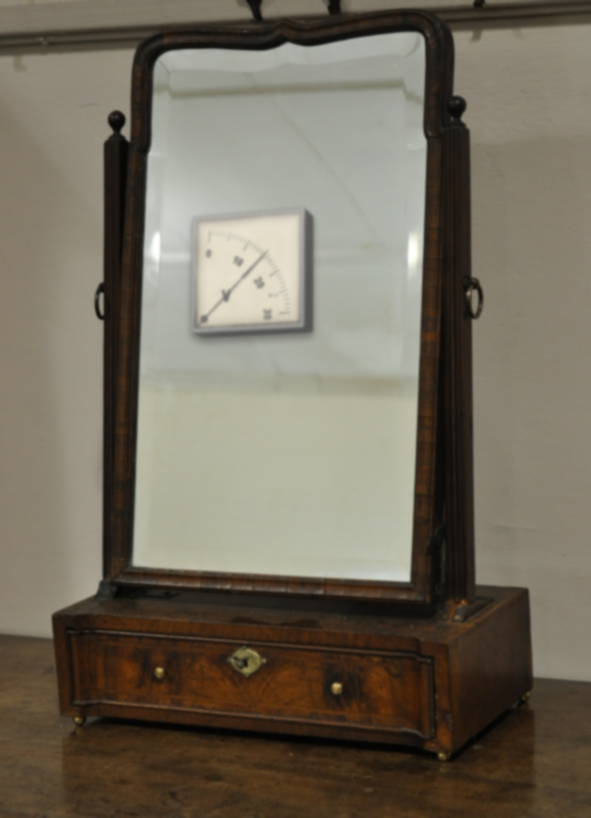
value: **15** V
